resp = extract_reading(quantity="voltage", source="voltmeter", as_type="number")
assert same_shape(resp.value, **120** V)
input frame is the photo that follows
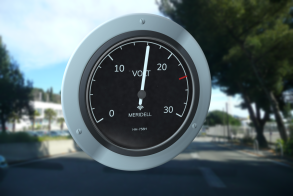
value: **16** V
